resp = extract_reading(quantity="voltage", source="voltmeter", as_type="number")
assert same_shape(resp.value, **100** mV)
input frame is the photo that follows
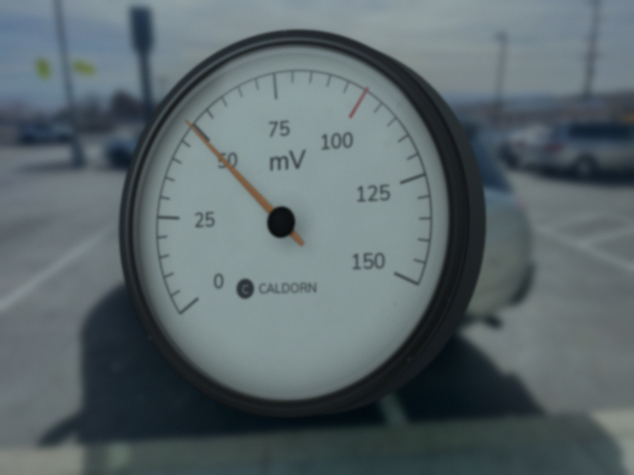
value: **50** mV
